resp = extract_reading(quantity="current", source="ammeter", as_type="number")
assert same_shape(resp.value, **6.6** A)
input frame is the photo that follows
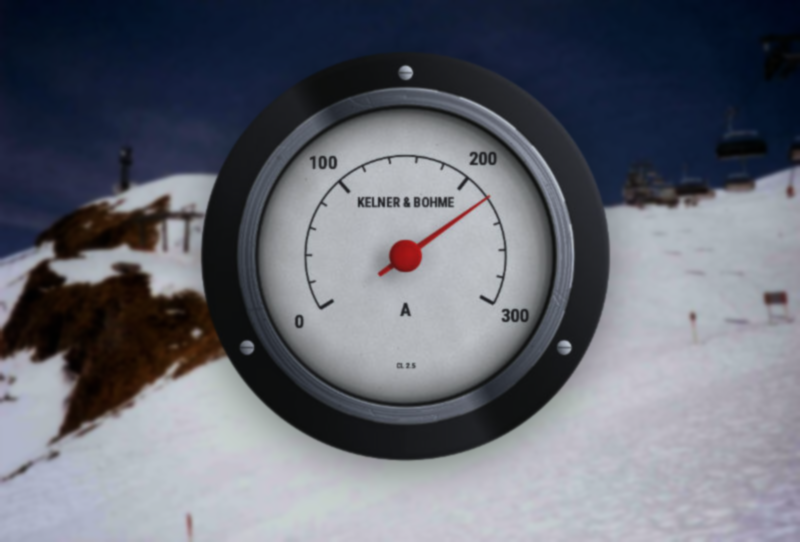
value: **220** A
